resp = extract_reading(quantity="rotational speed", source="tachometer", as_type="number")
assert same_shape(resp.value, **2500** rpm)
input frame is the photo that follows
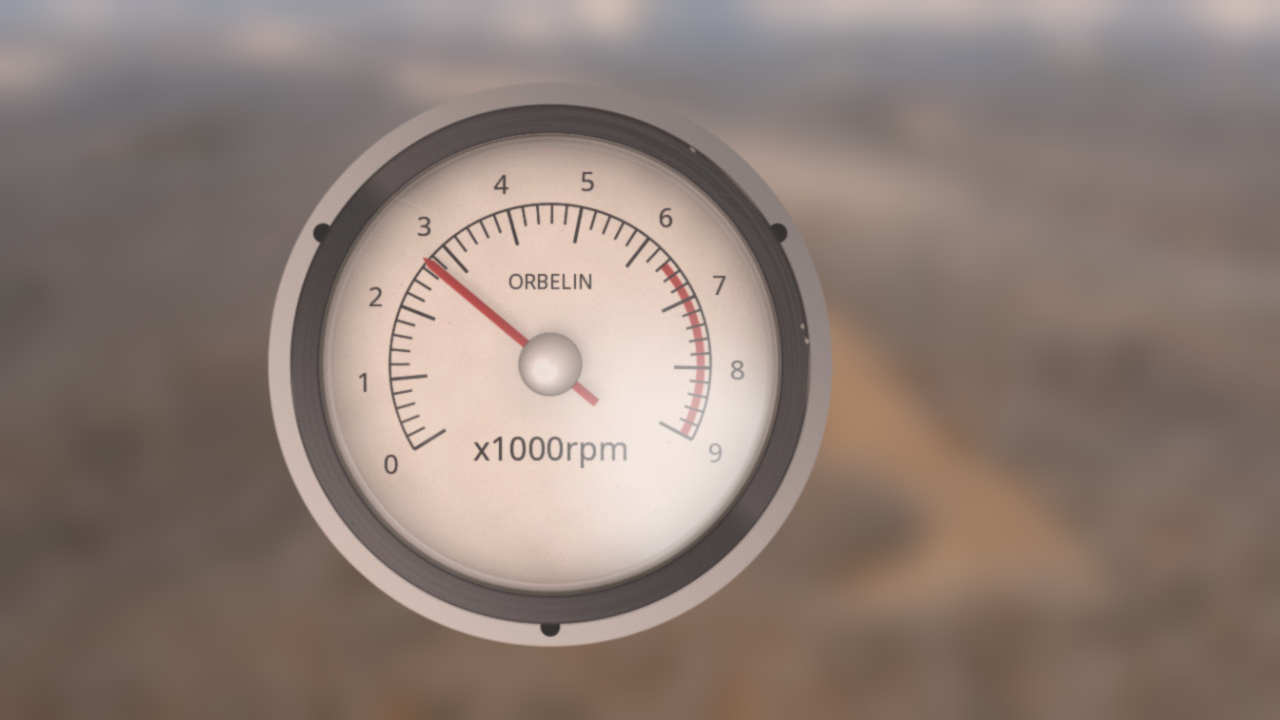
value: **2700** rpm
